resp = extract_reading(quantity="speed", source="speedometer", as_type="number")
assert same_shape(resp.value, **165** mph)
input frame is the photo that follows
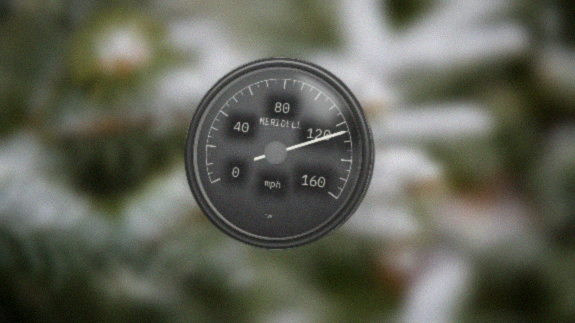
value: **125** mph
